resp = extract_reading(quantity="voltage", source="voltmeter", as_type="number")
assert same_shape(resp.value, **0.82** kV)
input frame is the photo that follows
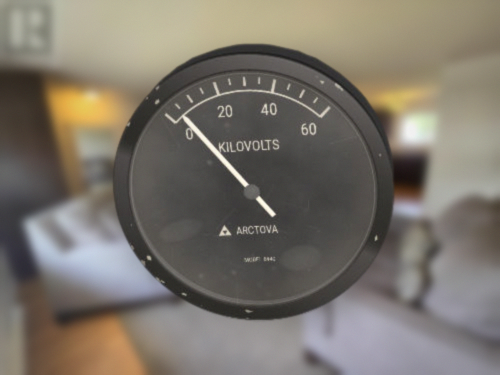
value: **5** kV
